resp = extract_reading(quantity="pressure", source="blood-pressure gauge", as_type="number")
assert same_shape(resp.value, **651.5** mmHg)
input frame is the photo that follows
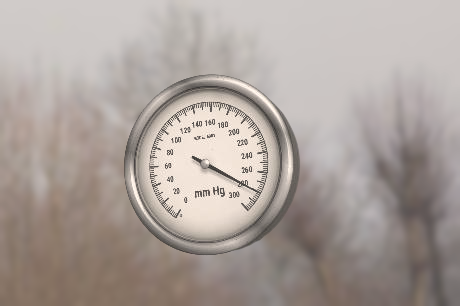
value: **280** mmHg
